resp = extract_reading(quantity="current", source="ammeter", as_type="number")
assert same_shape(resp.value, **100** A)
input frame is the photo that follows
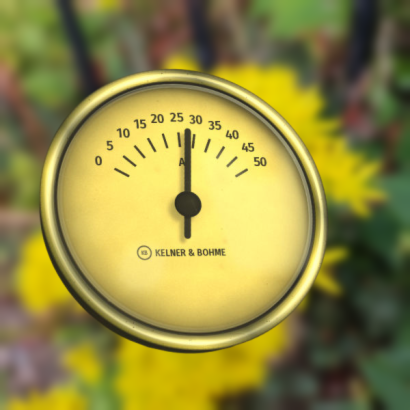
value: **27.5** A
